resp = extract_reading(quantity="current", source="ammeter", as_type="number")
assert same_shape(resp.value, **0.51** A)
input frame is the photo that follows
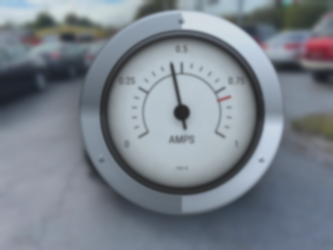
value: **0.45** A
